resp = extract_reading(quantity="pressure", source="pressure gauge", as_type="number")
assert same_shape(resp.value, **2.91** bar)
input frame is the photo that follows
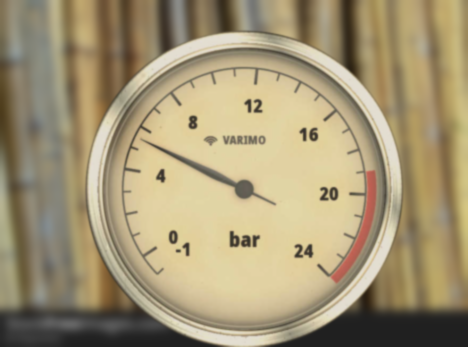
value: **5.5** bar
